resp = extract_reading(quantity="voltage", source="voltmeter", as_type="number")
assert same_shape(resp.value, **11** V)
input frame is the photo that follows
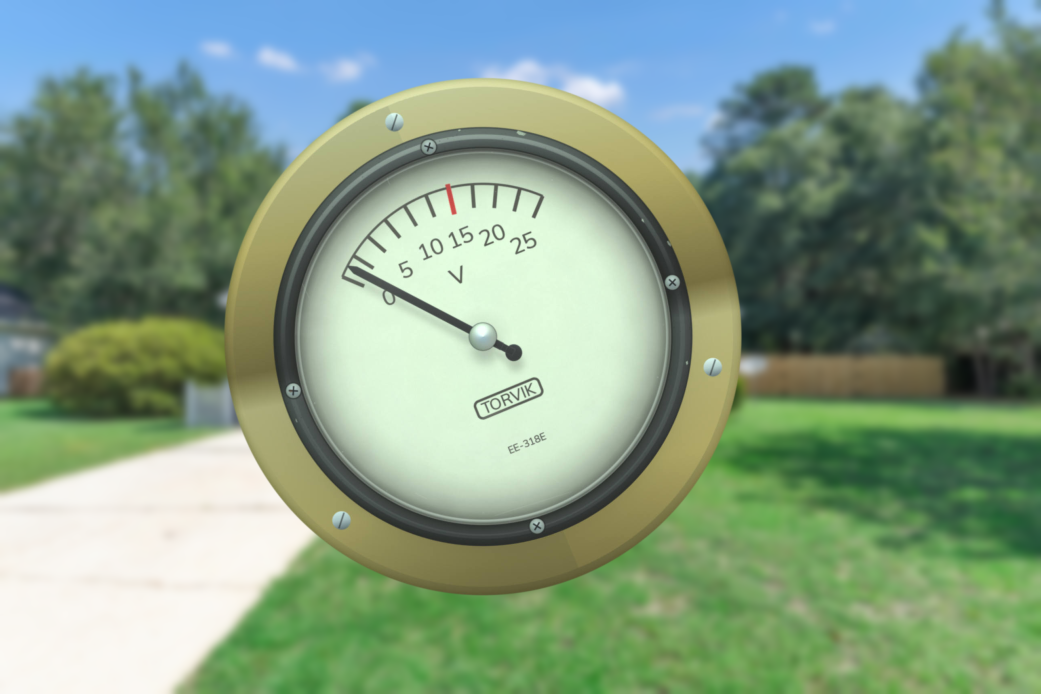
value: **1.25** V
